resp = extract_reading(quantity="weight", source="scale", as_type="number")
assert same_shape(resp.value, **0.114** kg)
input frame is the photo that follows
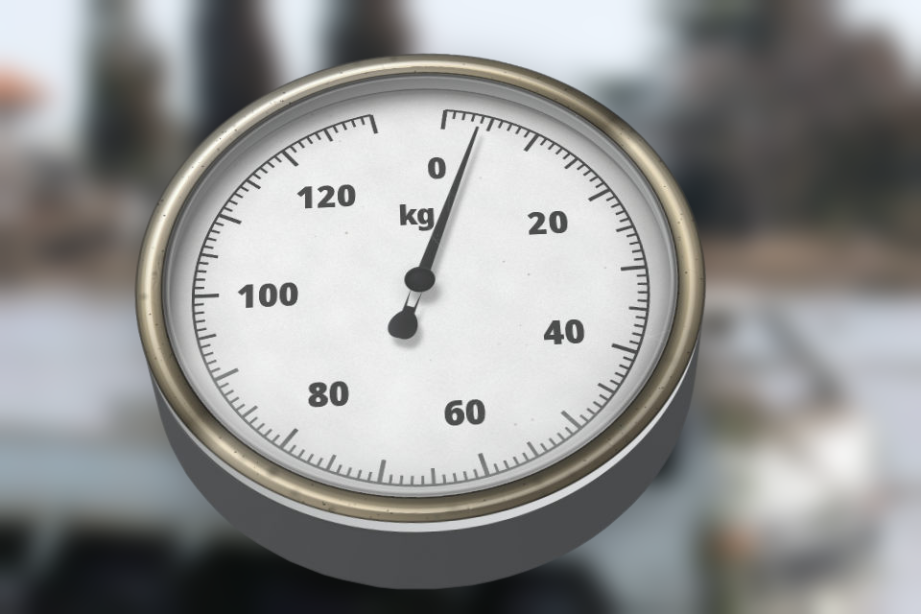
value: **4** kg
